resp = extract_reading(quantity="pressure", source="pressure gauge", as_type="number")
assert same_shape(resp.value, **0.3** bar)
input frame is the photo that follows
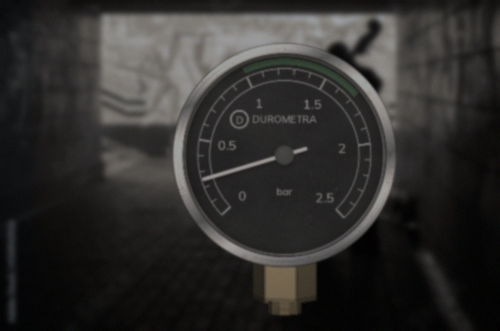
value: **0.25** bar
